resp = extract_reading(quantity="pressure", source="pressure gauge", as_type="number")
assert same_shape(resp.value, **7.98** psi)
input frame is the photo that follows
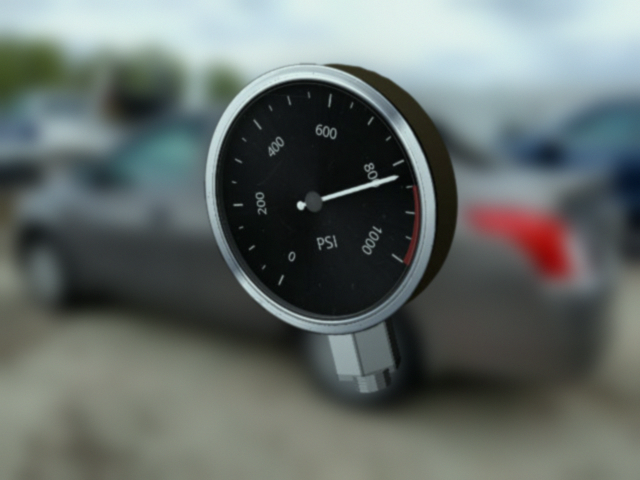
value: **825** psi
